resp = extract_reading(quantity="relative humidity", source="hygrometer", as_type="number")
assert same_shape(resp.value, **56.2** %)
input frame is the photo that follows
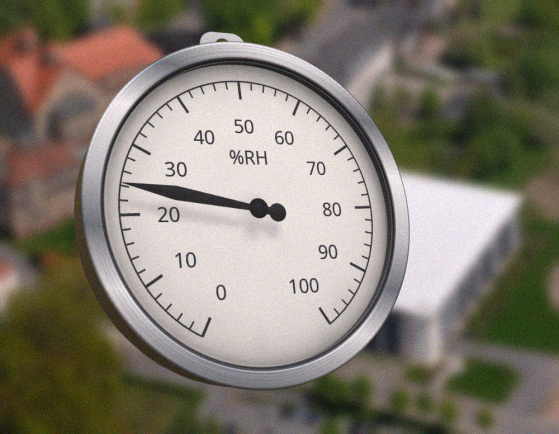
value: **24** %
